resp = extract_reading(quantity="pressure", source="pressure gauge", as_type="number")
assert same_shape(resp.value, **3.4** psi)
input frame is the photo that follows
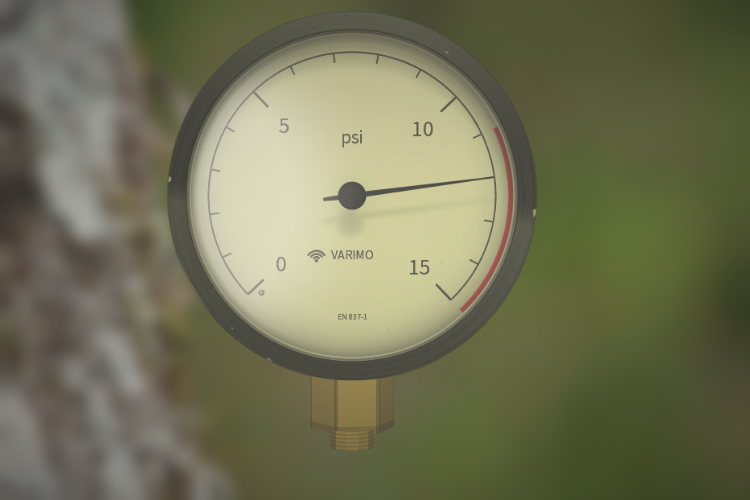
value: **12** psi
